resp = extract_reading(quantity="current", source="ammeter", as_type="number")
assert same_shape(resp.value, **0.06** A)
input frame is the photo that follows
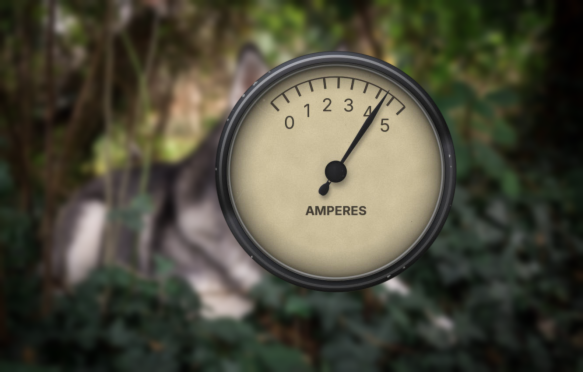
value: **4.25** A
